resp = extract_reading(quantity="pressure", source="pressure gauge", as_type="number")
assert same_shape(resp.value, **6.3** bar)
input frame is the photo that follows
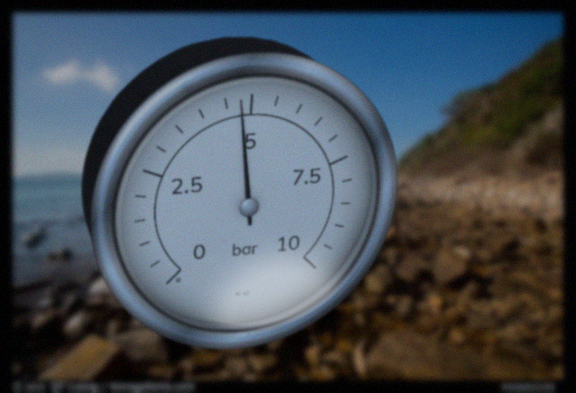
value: **4.75** bar
